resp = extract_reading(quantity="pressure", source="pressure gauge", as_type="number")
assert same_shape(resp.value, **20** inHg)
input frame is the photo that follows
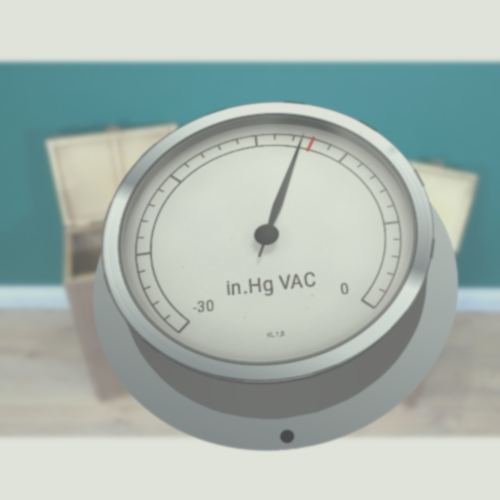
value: **-12.5** inHg
